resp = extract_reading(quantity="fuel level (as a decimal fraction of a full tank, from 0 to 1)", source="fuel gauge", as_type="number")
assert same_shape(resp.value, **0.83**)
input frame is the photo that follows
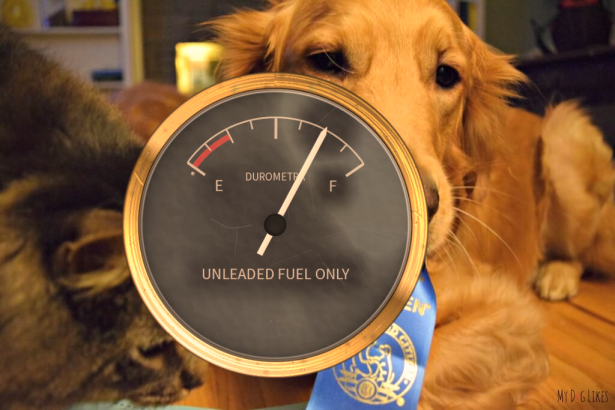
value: **0.75**
